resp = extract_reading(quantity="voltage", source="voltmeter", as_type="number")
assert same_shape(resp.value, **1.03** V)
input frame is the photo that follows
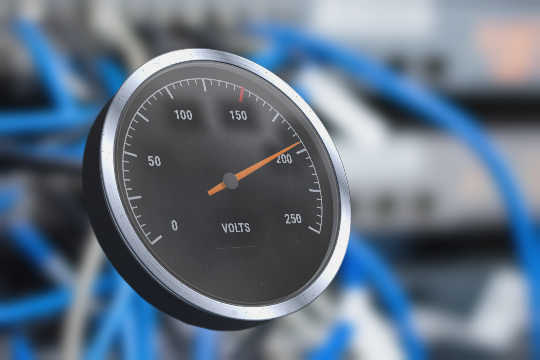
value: **195** V
